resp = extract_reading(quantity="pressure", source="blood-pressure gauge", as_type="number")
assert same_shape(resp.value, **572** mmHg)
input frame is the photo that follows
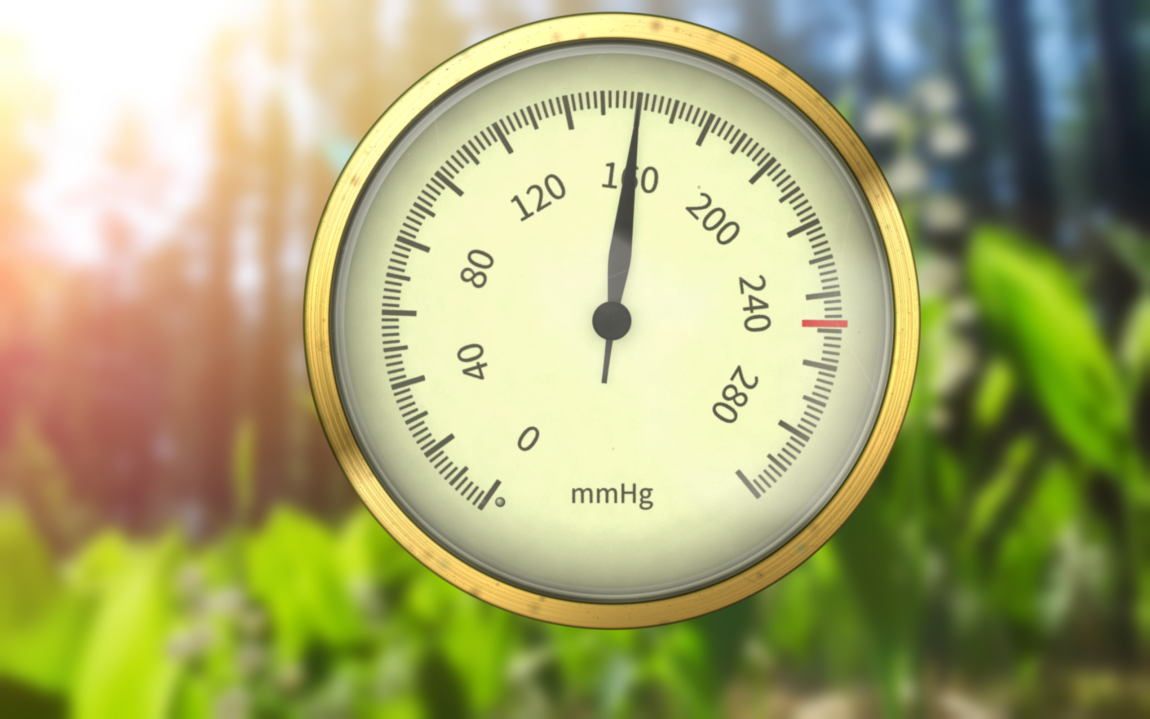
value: **160** mmHg
